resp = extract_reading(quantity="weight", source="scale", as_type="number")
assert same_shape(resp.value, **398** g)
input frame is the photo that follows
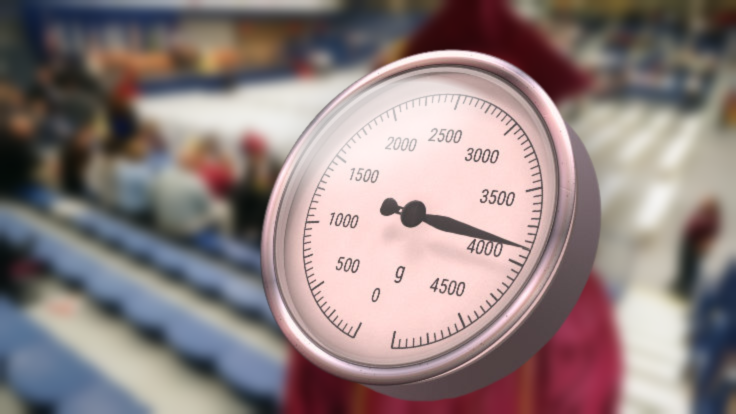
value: **3900** g
